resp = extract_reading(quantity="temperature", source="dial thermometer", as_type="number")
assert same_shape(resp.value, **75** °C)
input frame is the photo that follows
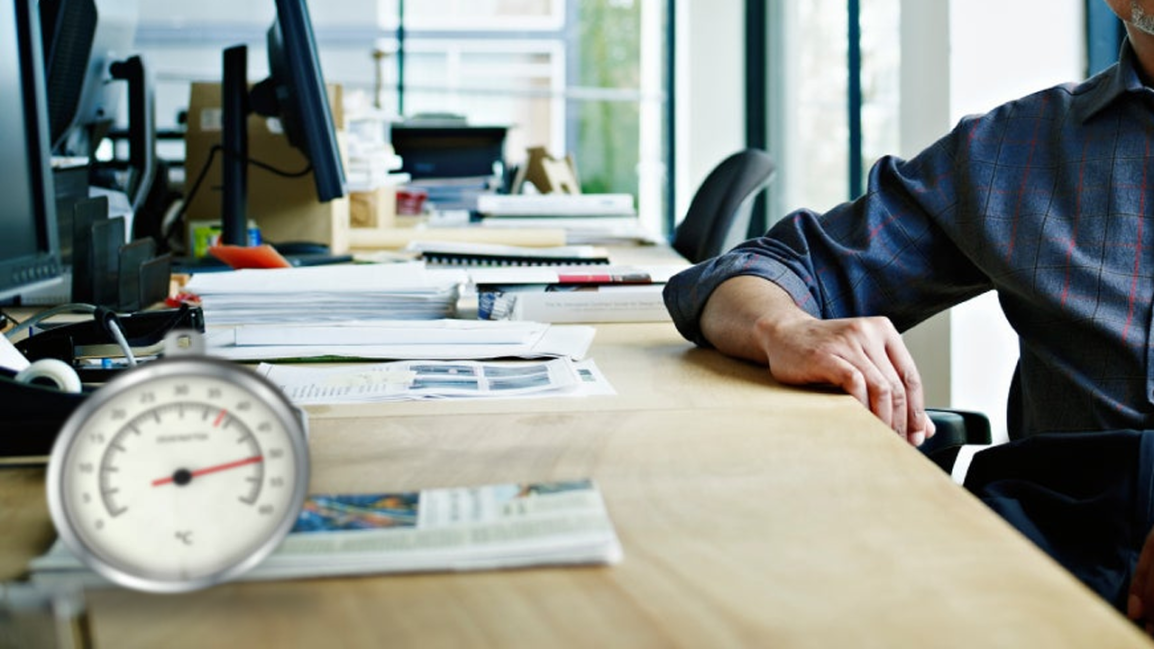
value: **50** °C
